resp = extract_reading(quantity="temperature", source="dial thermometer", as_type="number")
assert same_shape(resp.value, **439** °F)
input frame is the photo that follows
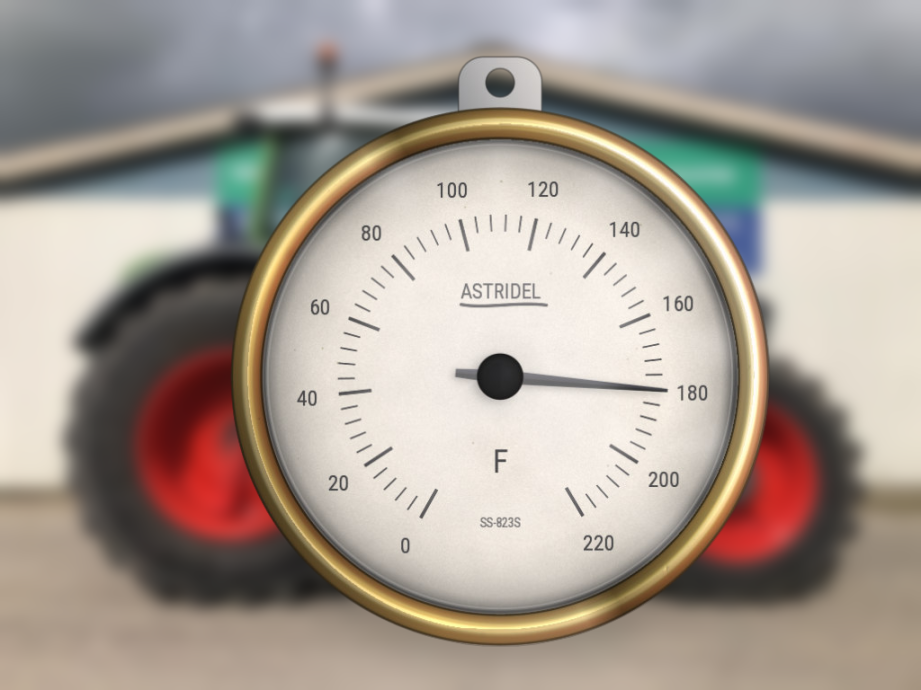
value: **180** °F
